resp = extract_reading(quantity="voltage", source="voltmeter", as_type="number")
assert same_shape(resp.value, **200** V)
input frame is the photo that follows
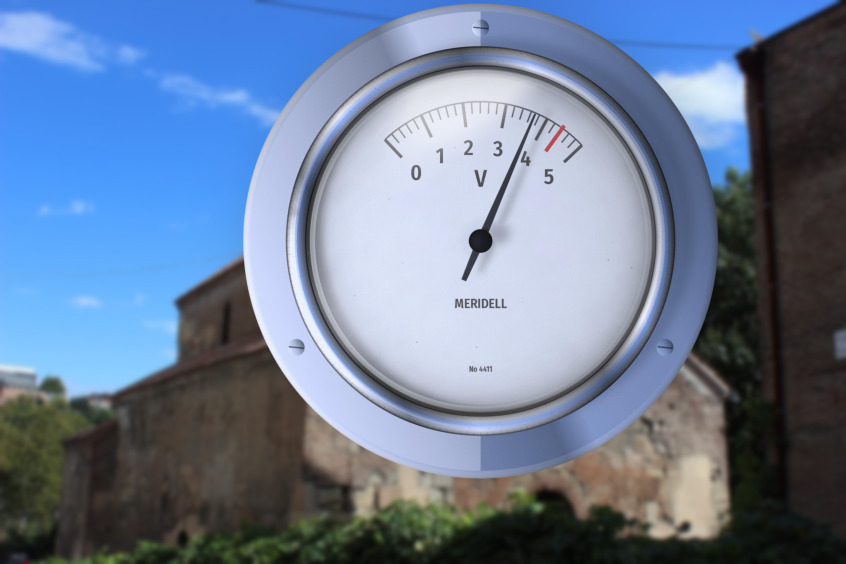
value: **3.7** V
